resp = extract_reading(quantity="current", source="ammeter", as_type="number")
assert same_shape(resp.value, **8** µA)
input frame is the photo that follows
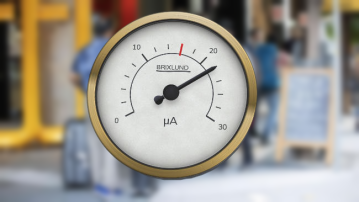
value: **22** µA
